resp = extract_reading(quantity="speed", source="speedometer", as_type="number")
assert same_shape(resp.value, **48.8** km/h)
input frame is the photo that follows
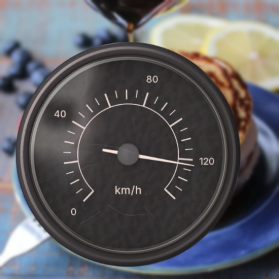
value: **122.5** km/h
